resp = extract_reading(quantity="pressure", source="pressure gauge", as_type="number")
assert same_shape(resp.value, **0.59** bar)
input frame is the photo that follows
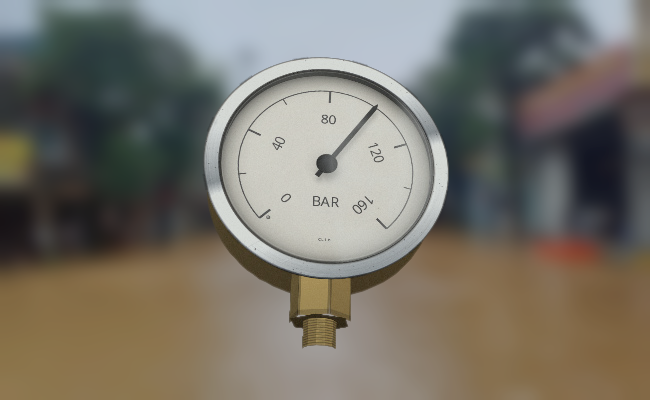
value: **100** bar
